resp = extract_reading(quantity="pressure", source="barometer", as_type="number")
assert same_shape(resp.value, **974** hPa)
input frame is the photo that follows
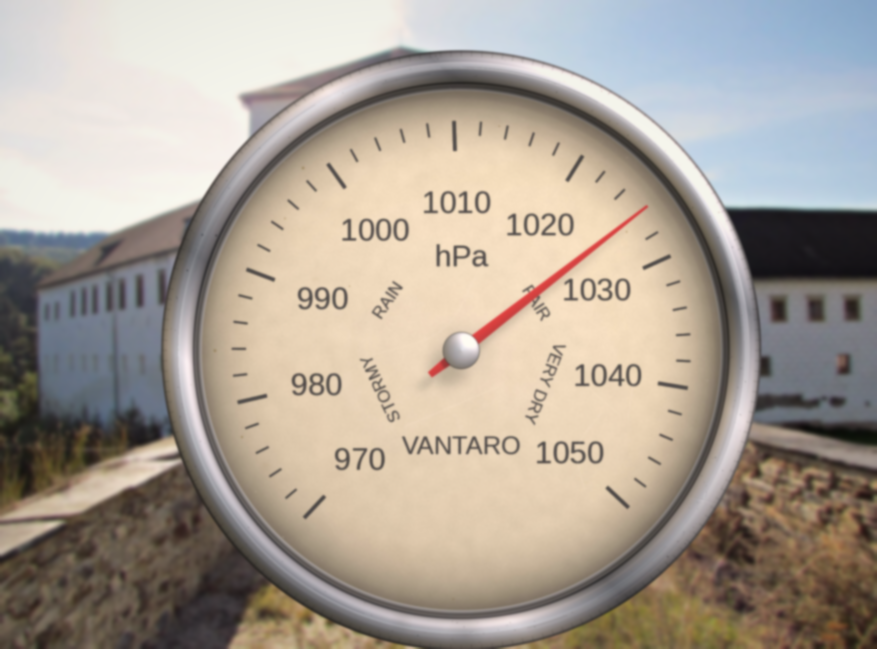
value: **1026** hPa
